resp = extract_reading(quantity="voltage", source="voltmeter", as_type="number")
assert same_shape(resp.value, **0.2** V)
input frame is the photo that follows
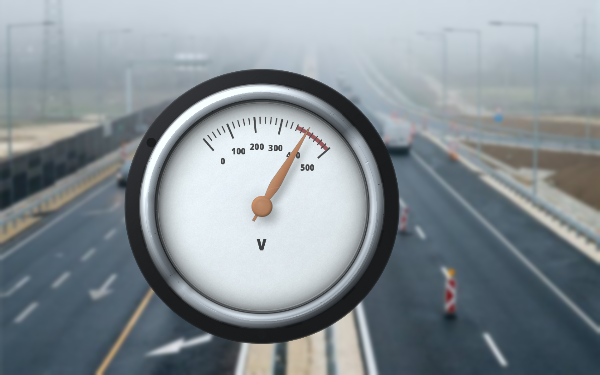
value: **400** V
